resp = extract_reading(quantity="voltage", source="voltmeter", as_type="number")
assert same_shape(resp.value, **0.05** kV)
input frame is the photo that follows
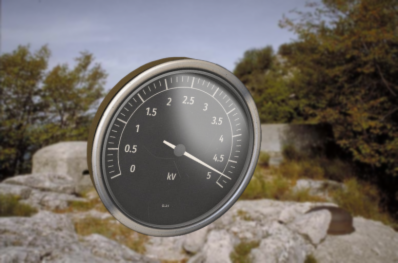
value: **4.8** kV
